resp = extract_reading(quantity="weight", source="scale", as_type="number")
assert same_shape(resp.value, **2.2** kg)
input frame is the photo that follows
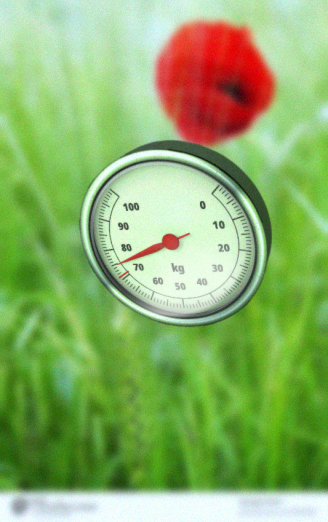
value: **75** kg
